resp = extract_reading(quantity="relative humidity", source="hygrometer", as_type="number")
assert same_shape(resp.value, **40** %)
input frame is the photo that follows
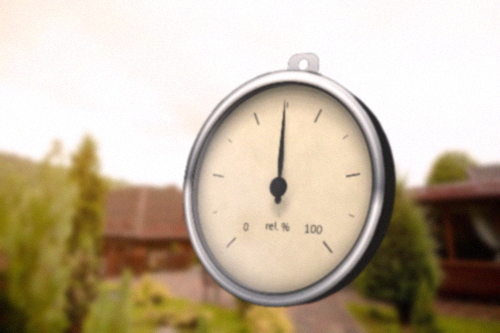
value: **50** %
